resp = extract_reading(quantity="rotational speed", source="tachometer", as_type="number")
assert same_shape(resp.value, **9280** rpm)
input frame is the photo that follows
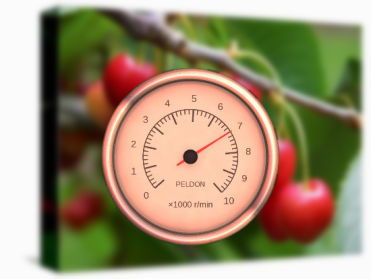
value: **7000** rpm
